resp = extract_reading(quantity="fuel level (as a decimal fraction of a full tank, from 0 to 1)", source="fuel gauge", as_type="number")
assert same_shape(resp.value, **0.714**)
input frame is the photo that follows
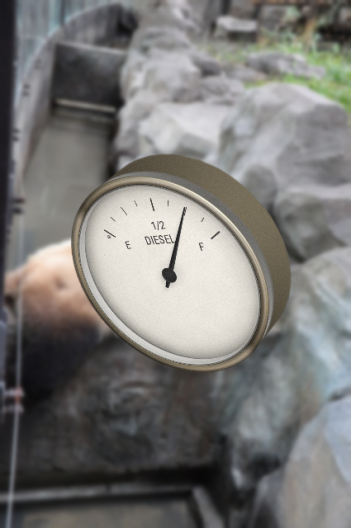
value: **0.75**
